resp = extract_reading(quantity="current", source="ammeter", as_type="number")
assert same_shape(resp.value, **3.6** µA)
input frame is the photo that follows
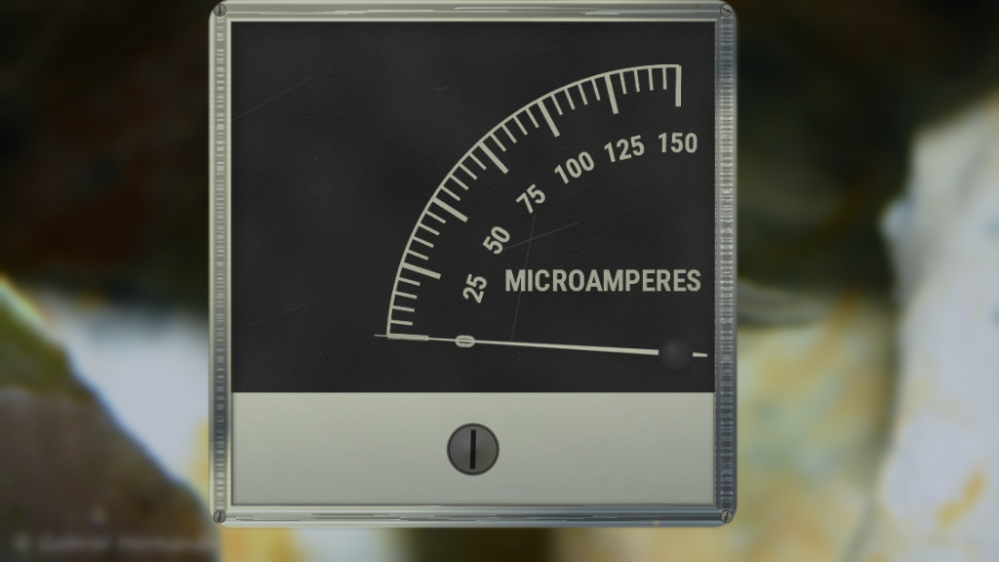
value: **0** µA
